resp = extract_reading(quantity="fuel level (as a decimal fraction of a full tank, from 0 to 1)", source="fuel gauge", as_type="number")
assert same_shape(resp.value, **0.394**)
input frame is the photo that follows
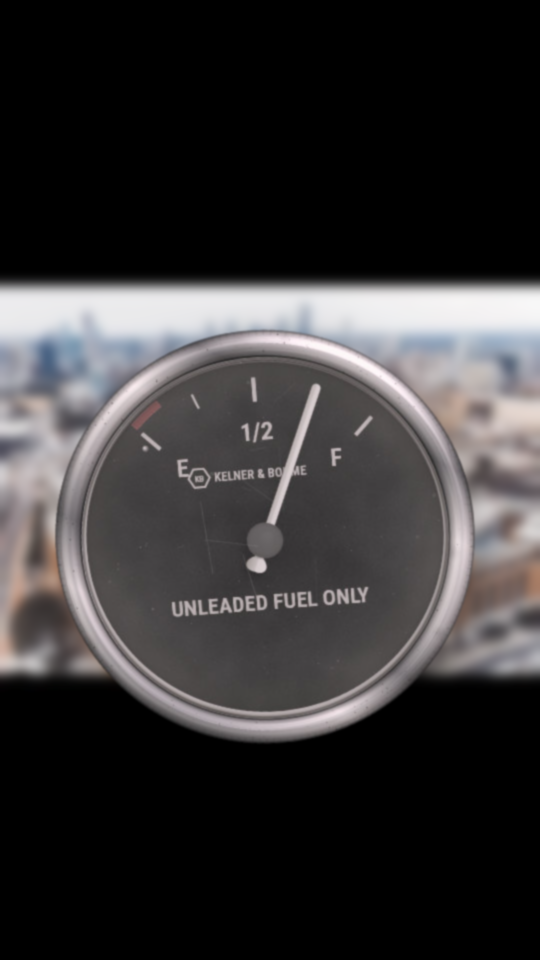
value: **0.75**
